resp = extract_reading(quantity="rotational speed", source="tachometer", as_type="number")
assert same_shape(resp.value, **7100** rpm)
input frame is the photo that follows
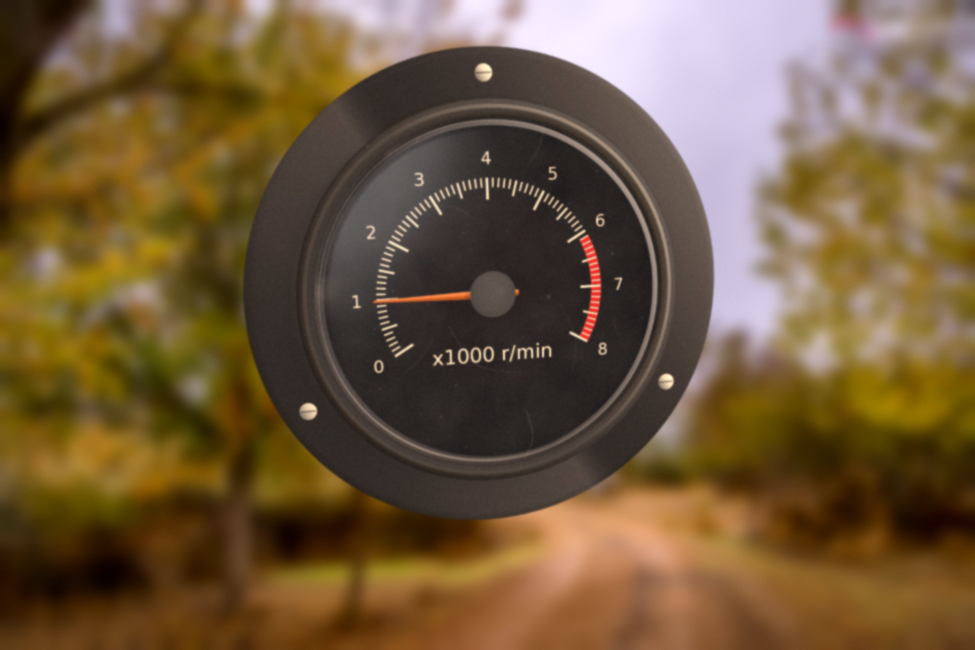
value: **1000** rpm
